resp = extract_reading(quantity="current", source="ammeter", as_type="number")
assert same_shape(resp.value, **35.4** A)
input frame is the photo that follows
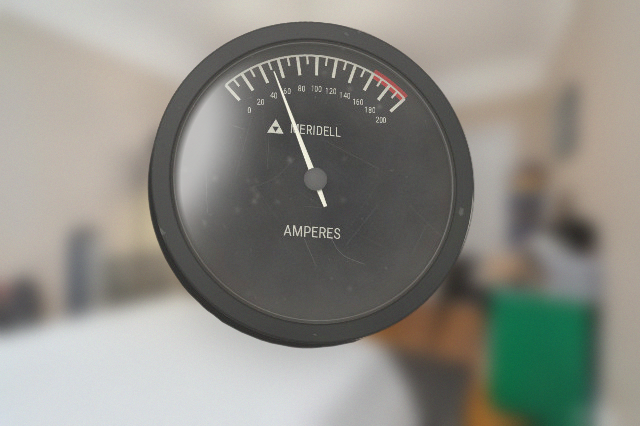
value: **50** A
